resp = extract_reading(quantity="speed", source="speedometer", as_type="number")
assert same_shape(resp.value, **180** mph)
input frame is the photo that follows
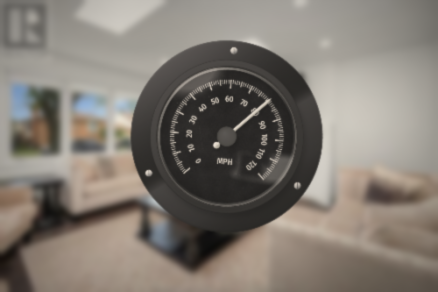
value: **80** mph
